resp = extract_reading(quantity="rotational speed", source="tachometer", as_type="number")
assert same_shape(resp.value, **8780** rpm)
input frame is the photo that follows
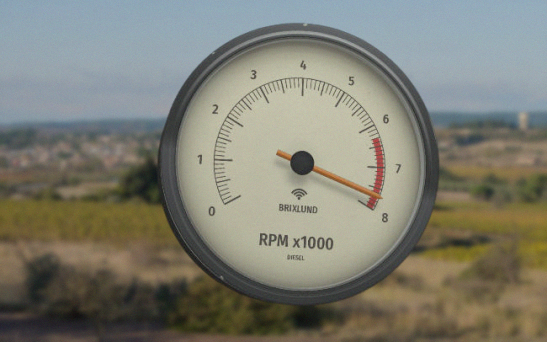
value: **7700** rpm
